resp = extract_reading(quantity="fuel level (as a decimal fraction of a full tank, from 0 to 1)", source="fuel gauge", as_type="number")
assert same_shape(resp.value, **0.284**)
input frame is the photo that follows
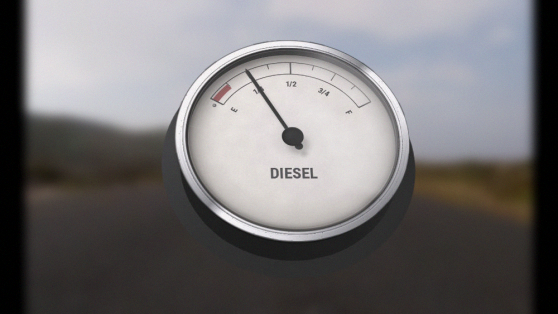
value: **0.25**
